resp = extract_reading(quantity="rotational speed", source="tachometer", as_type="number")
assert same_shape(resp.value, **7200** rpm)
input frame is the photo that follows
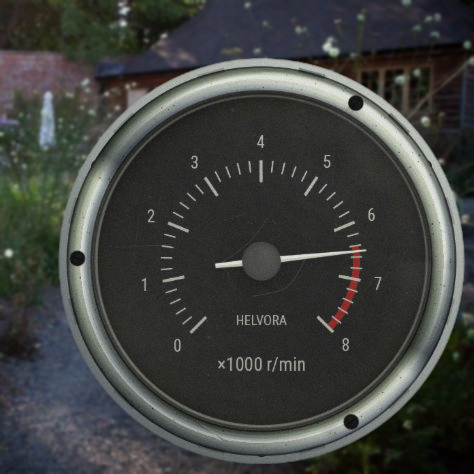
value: **6500** rpm
